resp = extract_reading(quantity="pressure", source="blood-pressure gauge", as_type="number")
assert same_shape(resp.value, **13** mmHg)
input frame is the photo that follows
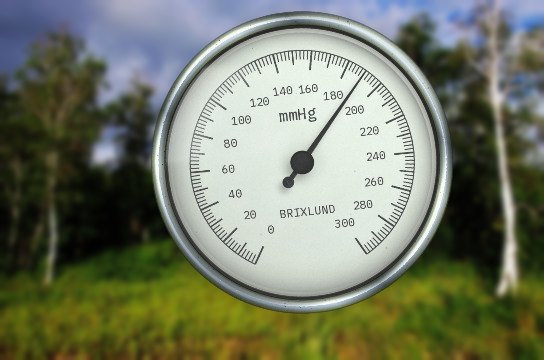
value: **190** mmHg
